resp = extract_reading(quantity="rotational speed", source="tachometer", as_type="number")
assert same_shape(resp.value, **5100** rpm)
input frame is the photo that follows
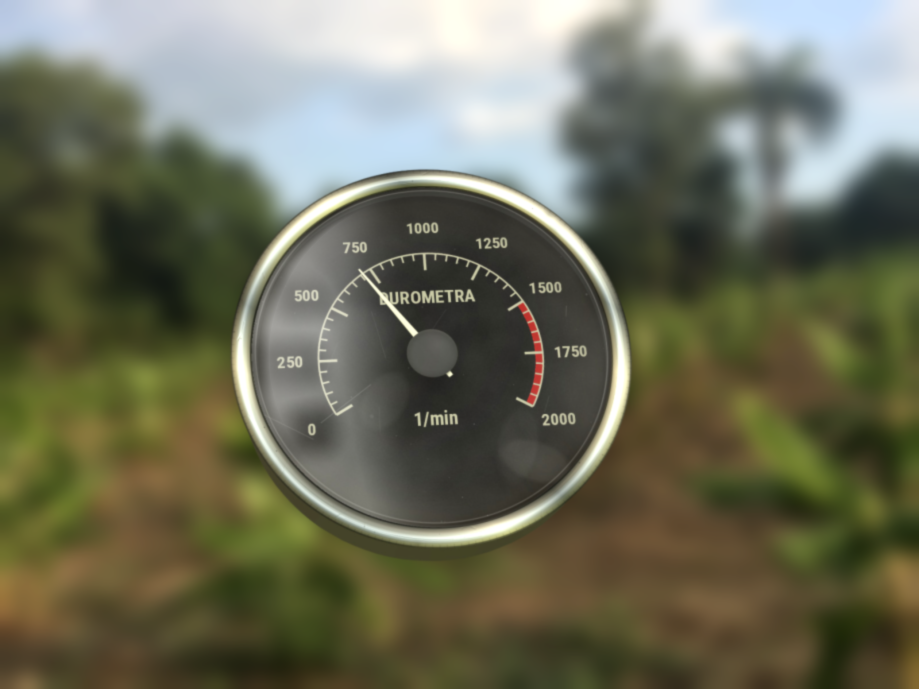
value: **700** rpm
